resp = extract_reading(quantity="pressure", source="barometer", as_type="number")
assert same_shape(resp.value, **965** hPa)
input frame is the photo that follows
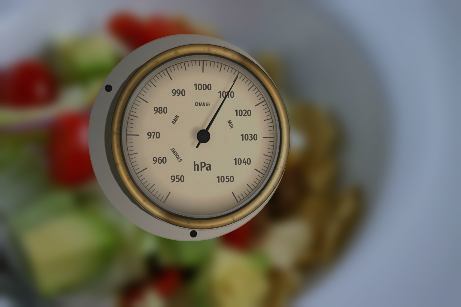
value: **1010** hPa
